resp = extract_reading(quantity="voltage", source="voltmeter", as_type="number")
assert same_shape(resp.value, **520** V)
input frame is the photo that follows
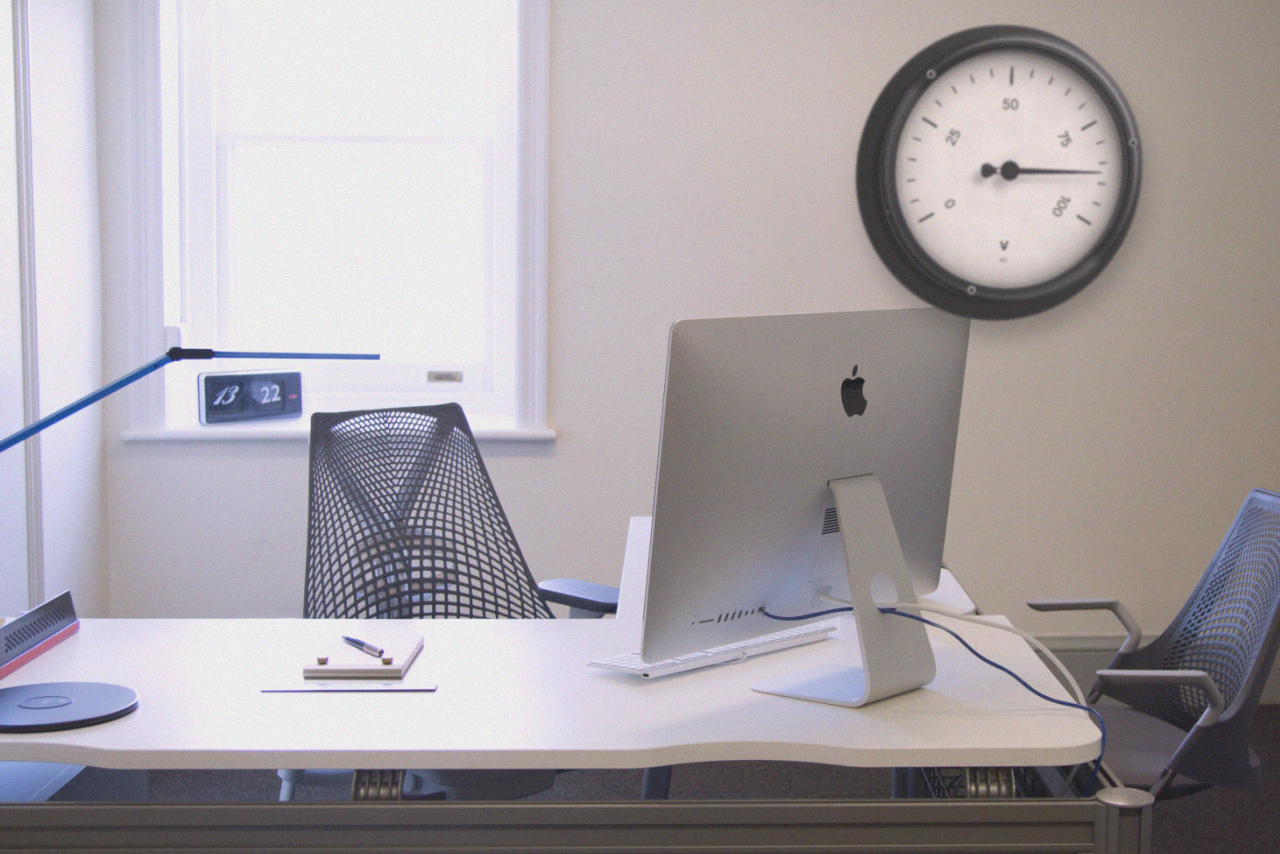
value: **87.5** V
